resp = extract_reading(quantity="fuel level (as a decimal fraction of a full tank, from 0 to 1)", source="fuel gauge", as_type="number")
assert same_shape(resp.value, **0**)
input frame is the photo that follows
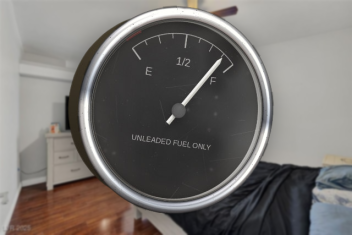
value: **0.875**
